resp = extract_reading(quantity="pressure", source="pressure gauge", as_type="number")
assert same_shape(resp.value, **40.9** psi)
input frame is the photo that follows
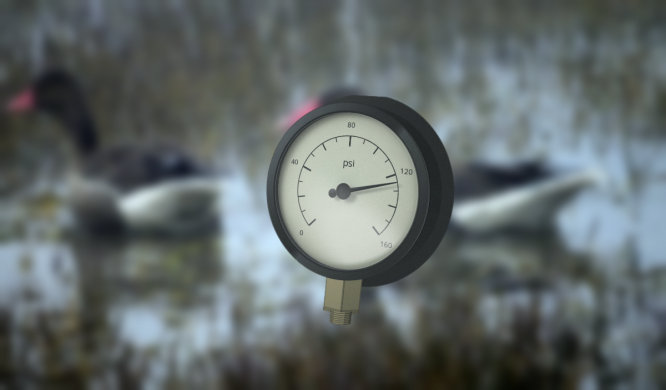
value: **125** psi
